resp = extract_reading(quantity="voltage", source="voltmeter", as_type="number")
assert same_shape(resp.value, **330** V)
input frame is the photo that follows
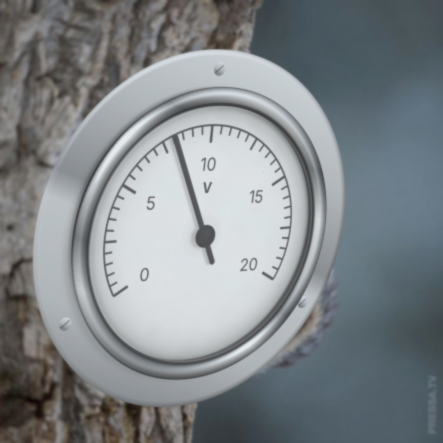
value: **8** V
